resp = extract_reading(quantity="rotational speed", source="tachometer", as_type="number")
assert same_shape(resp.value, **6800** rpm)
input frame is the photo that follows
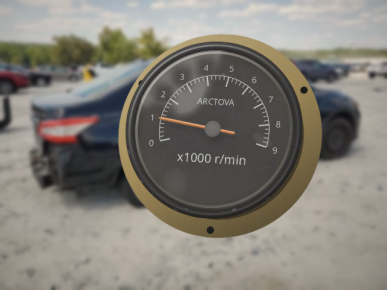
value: **1000** rpm
